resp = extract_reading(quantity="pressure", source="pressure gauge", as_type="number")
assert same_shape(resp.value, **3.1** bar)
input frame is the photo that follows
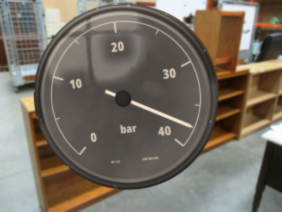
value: **37.5** bar
